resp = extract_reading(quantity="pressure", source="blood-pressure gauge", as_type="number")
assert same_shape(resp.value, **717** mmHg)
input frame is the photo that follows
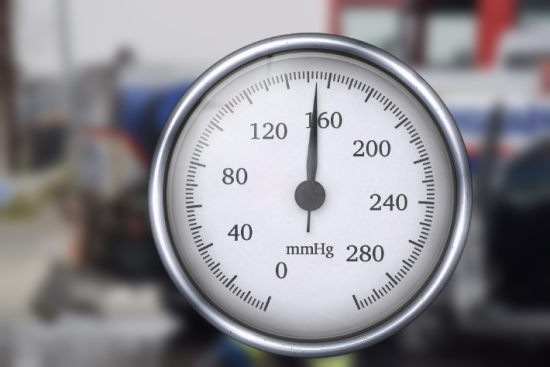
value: **154** mmHg
